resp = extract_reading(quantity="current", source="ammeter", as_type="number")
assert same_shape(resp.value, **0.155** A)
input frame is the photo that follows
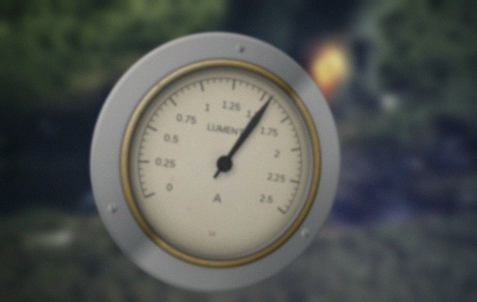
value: **1.55** A
